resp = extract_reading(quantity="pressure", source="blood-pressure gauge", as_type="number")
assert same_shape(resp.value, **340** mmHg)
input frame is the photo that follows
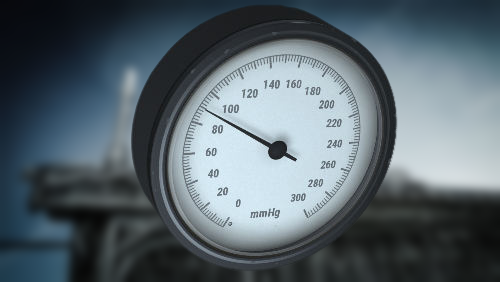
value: **90** mmHg
